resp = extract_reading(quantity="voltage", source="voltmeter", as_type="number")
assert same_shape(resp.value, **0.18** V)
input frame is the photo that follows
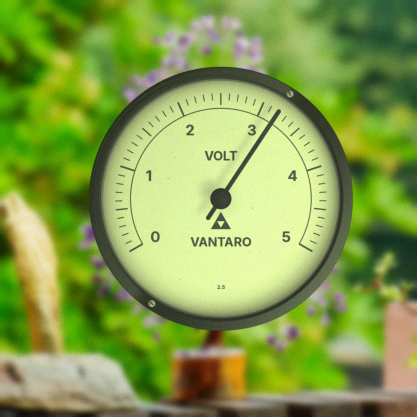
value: **3.2** V
